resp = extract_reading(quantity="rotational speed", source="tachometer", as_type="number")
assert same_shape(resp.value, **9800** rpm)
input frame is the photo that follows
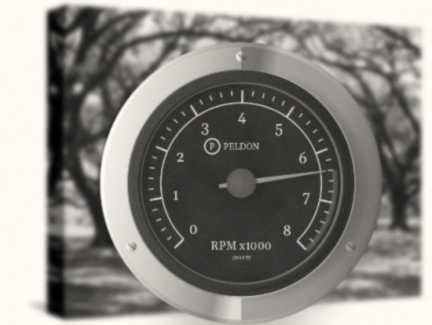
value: **6400** rpm
